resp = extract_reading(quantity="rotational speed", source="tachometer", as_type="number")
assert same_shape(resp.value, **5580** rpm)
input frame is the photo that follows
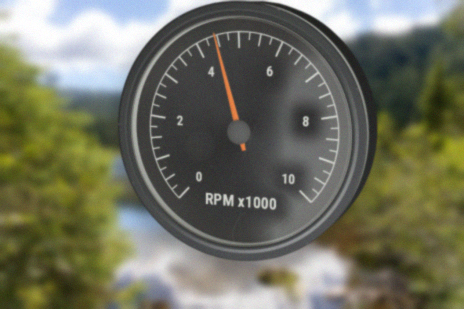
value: **4500** rpm
